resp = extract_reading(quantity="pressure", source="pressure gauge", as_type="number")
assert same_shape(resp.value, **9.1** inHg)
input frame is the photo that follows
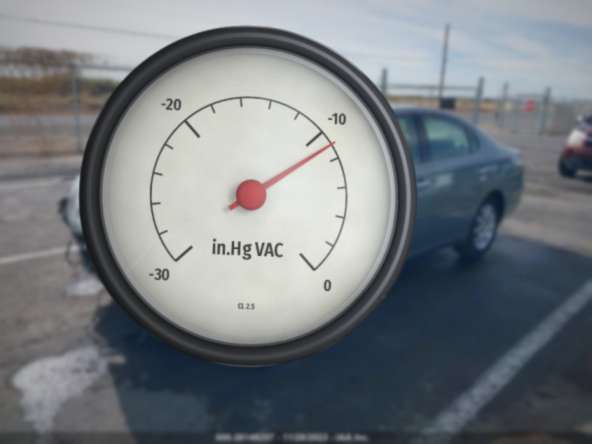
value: **-9** inHg
